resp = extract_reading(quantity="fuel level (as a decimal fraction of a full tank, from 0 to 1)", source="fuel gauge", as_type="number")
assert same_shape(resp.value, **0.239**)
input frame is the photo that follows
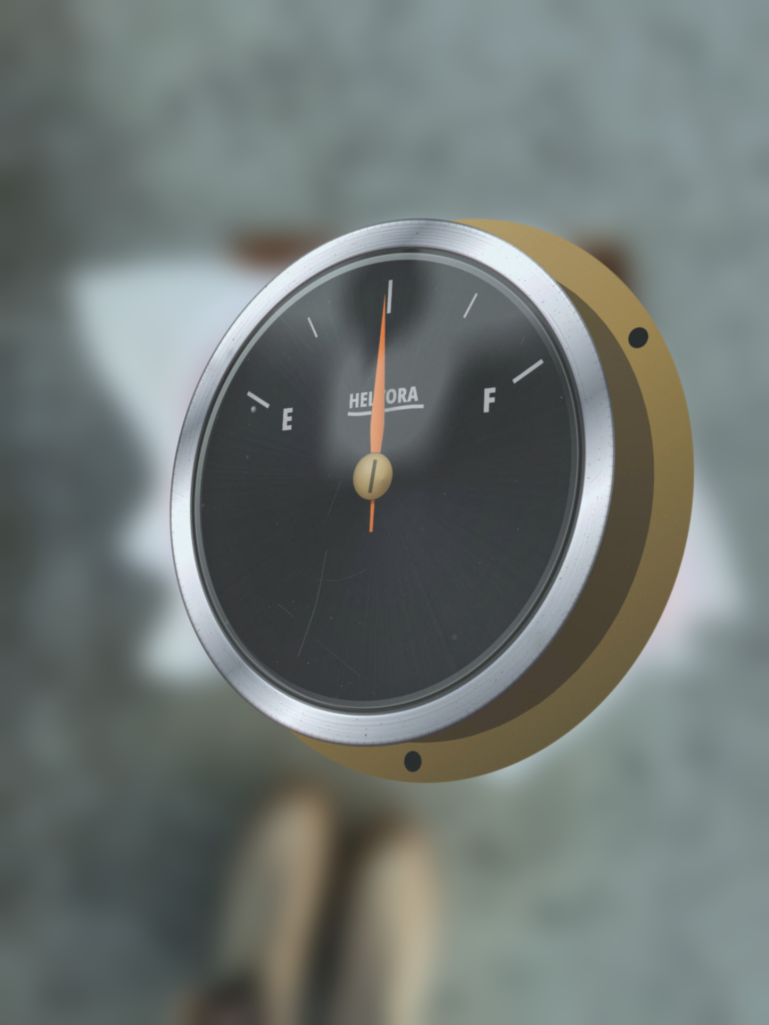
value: **0.5**
